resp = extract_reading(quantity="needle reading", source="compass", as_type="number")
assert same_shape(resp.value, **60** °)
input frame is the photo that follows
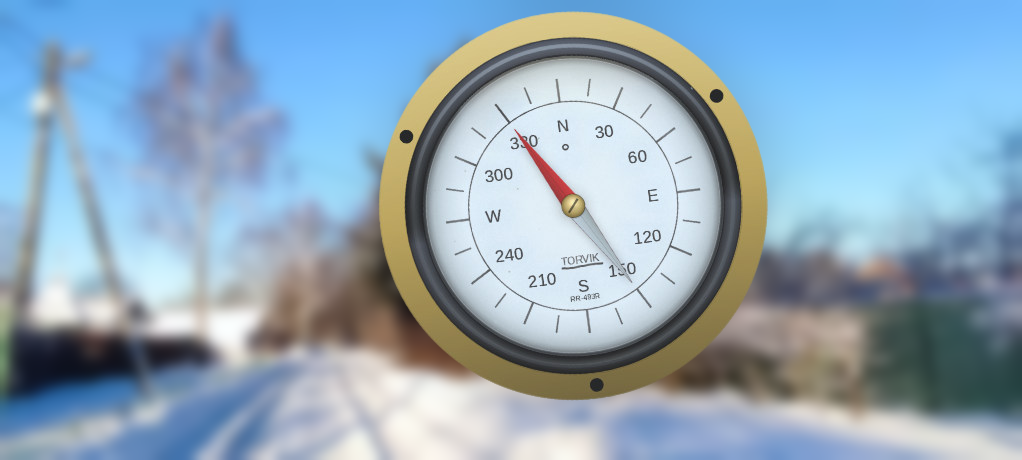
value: **330** °
